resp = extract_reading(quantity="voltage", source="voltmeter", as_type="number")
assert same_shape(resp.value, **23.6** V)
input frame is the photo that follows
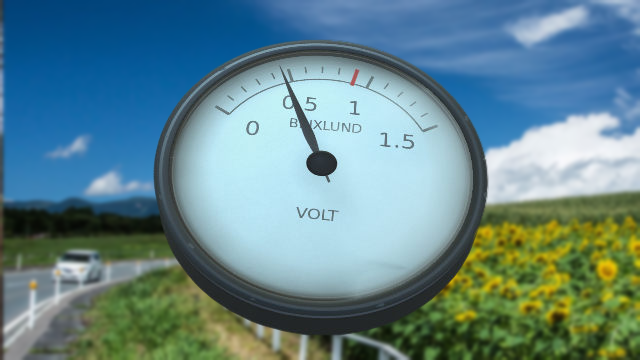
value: **0.45** V
